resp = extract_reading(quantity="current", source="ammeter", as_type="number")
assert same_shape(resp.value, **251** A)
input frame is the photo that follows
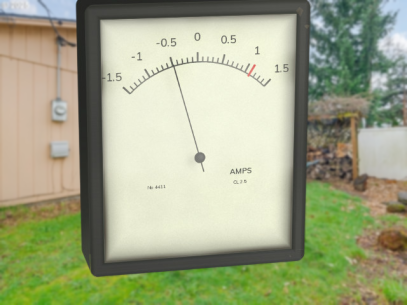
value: **-0.5** A
